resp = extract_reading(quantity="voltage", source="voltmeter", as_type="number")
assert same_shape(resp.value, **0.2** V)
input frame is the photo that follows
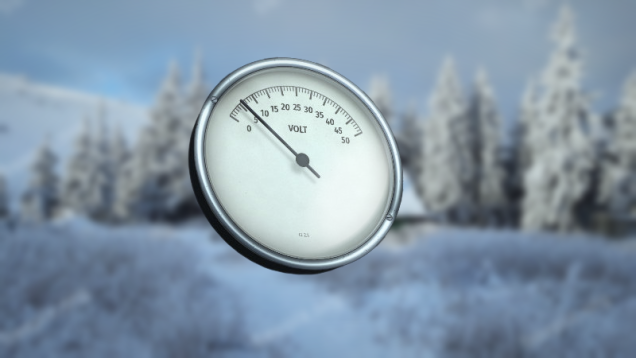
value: **5** V
